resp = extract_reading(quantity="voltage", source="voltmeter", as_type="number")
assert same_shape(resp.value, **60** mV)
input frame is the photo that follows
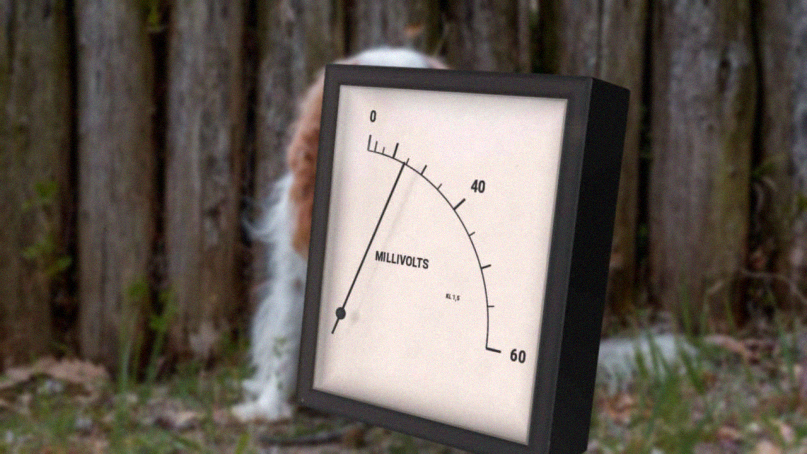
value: **25** mV
